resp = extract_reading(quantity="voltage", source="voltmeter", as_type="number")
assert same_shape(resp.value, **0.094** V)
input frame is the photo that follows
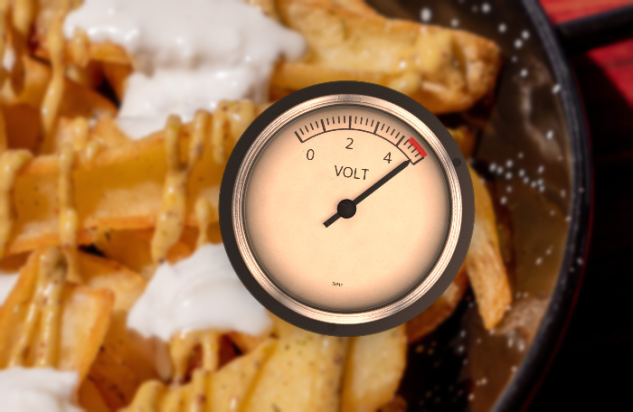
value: **4.8** V
